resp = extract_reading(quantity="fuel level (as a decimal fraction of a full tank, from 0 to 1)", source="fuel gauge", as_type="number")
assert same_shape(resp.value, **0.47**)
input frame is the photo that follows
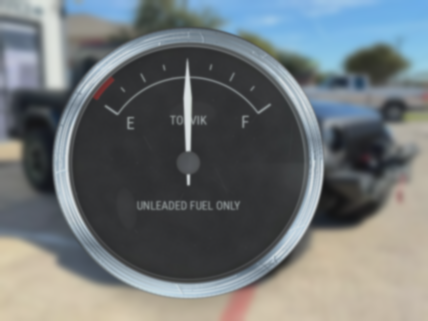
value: **0.5**
